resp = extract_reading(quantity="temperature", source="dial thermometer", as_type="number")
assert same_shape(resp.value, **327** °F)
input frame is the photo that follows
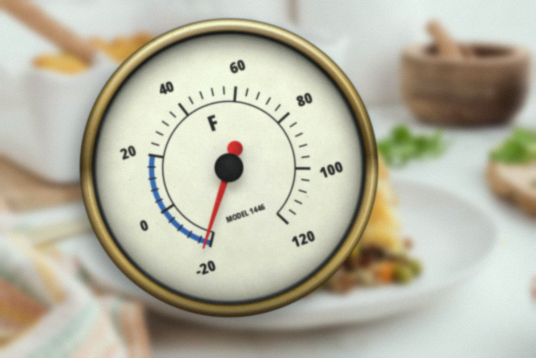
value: **-18** °F
